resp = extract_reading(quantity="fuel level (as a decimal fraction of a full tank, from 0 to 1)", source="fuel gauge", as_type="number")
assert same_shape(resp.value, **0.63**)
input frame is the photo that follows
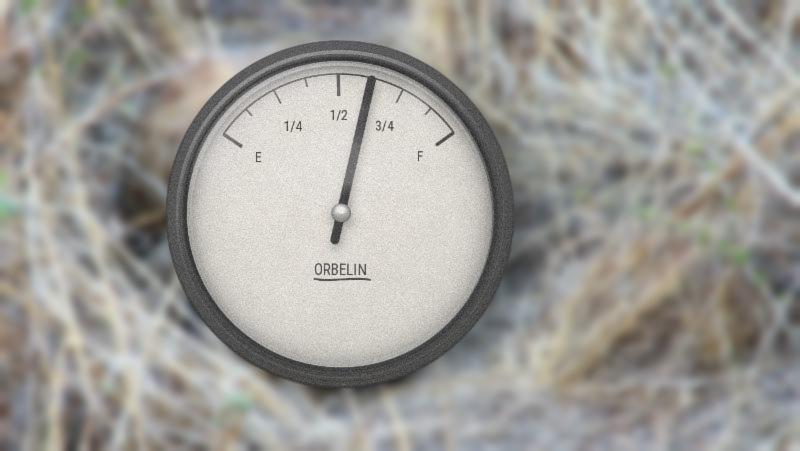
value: **0.625**
